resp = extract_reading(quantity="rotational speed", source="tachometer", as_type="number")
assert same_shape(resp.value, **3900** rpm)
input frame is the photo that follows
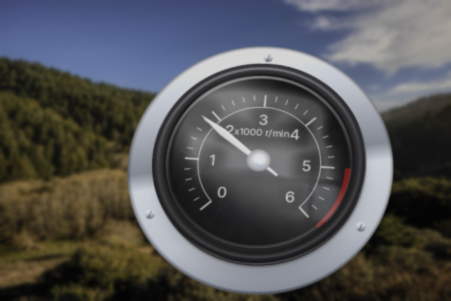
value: **1800** rpm
